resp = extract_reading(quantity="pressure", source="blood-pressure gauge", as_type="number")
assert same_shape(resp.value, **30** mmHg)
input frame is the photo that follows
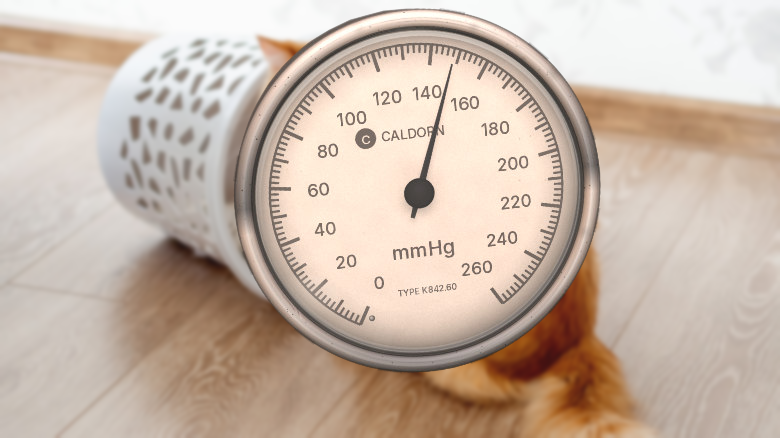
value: **148** mmHg
